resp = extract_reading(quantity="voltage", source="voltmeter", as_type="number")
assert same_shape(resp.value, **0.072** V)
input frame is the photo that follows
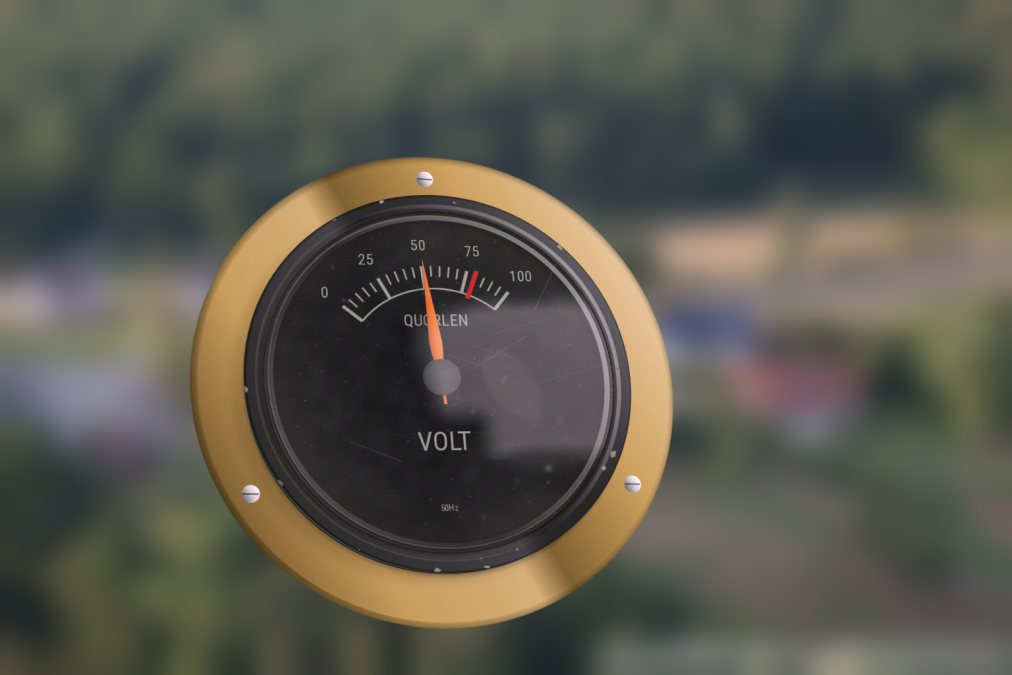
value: **50** V
